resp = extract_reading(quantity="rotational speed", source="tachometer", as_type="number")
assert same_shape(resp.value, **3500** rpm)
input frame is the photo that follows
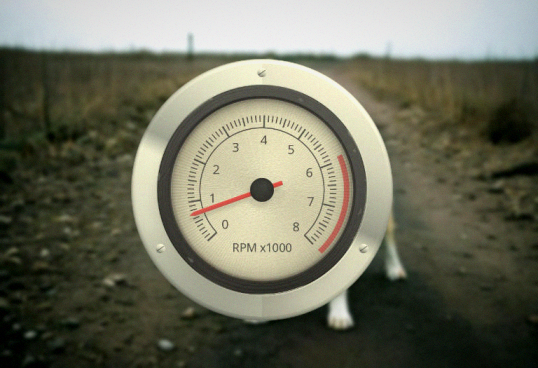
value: **700** rpm
